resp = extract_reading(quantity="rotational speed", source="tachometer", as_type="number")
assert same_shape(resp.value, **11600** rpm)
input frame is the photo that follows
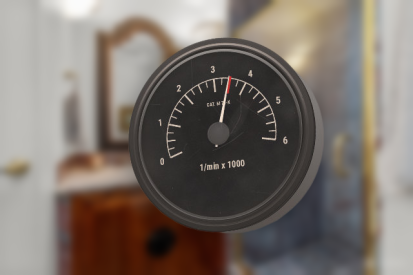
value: **3500** rpm
